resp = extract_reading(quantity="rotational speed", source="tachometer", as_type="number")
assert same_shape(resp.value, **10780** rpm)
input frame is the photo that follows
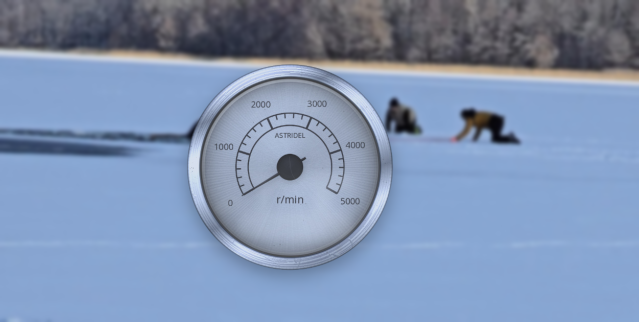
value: **0** rpm
